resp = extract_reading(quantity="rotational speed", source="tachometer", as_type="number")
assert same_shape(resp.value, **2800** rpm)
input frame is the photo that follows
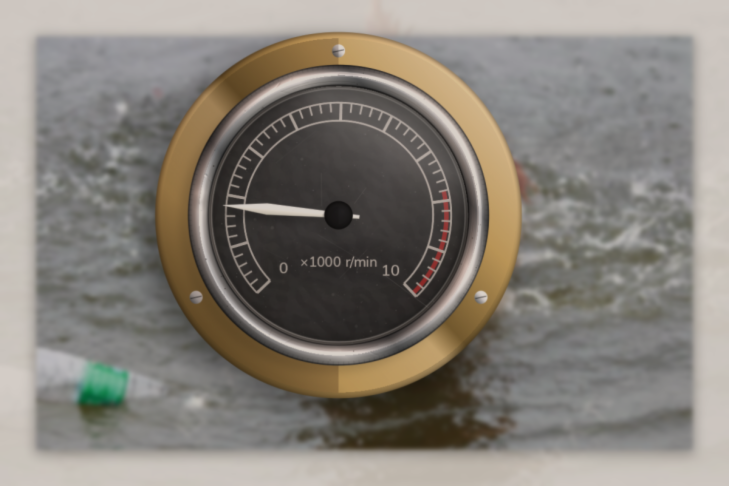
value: **1800** rpm
